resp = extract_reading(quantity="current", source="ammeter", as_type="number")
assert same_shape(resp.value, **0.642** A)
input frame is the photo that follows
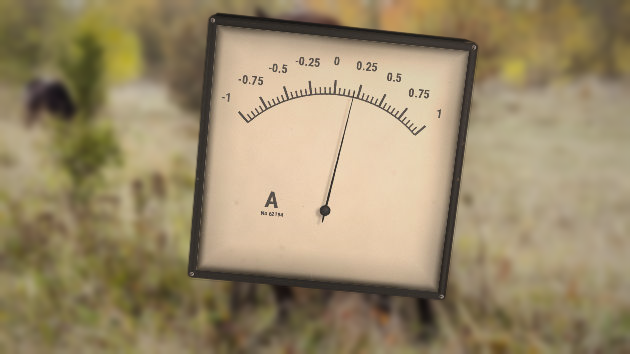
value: **0.2** A
